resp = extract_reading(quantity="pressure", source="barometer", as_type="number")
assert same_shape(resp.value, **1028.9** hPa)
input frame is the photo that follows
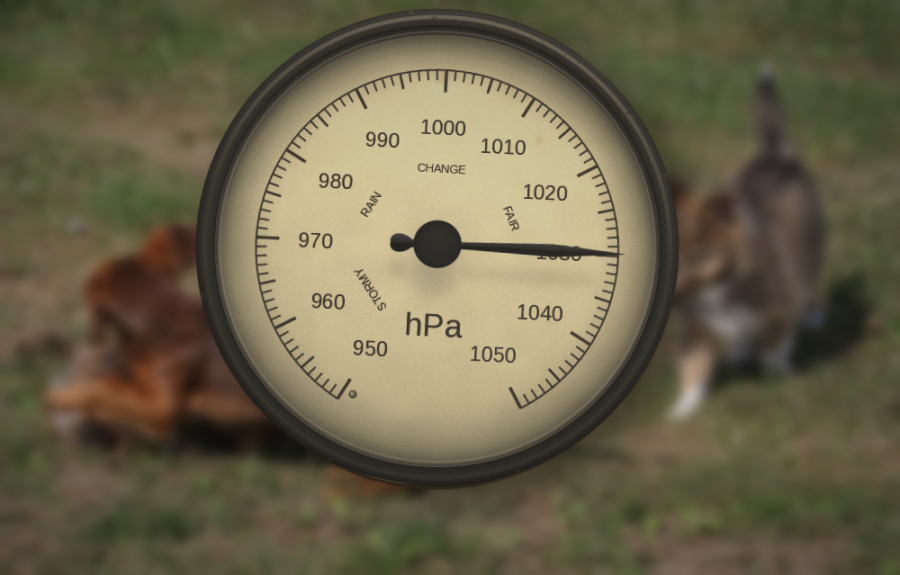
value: **1030** hPa
